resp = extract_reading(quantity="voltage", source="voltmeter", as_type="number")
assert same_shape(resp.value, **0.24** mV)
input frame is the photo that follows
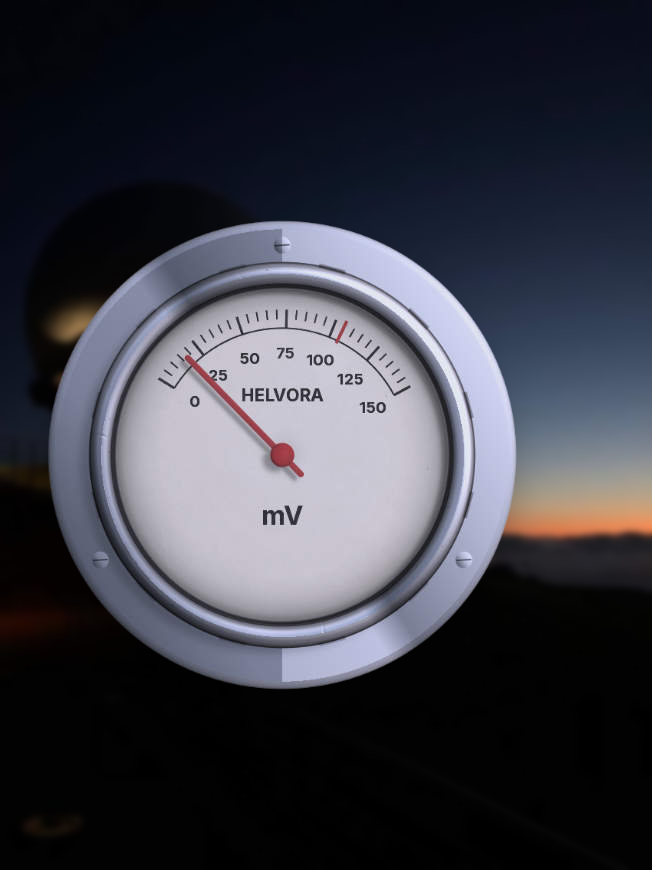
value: **17.5** mV
